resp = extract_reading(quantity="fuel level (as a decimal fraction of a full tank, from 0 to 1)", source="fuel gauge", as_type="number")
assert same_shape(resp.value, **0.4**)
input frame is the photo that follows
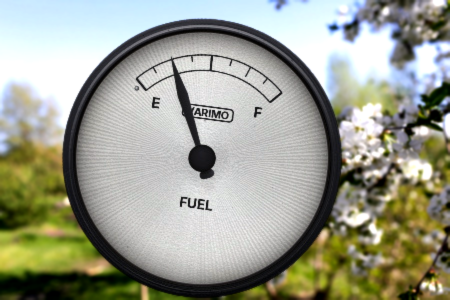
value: **0.25**
